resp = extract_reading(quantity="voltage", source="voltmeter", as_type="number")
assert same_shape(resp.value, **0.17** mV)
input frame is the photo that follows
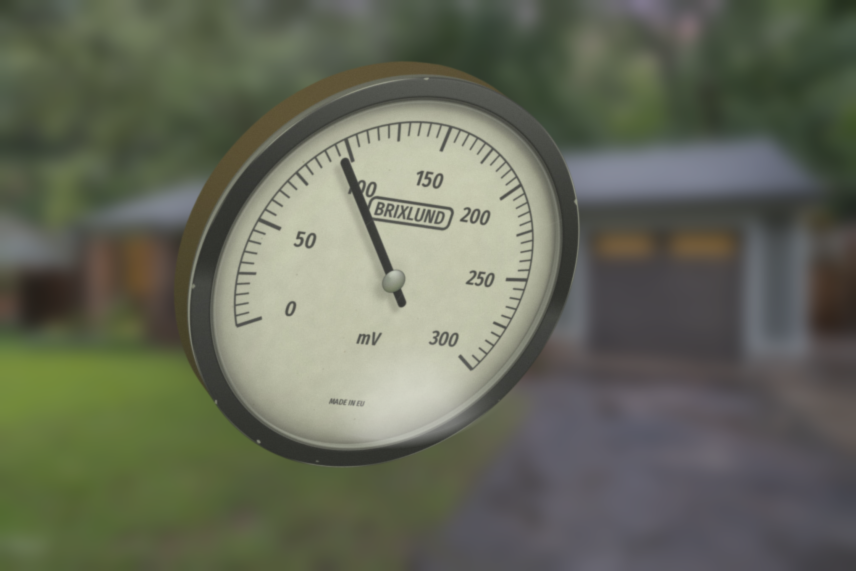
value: **95** mV
